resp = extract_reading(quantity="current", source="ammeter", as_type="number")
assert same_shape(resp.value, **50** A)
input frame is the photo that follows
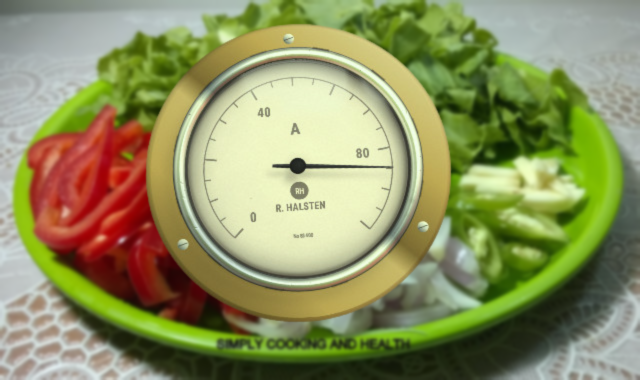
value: **85** A
